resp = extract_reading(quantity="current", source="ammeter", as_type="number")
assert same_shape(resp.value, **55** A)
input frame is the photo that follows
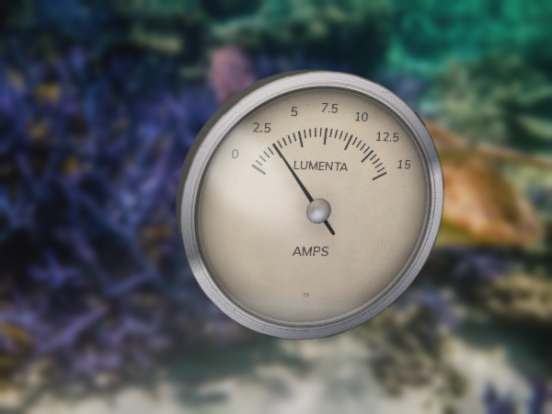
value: **2.5** A
